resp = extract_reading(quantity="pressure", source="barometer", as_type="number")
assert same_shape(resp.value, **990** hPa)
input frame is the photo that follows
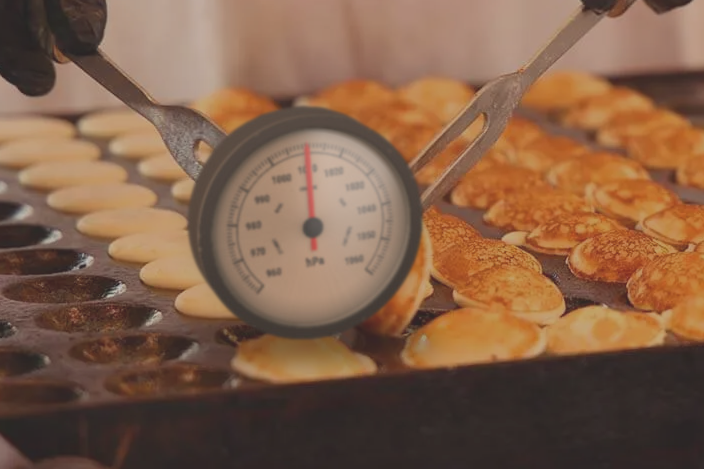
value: **1010** hPa
